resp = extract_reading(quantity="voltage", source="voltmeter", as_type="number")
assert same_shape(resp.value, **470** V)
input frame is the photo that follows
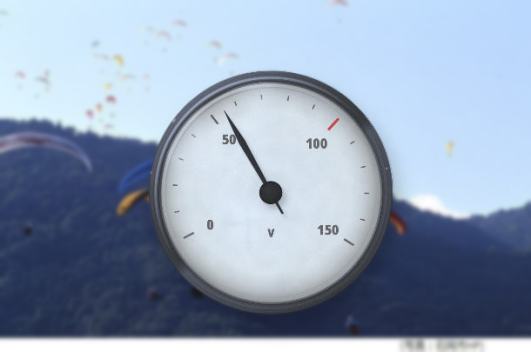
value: **55** V
